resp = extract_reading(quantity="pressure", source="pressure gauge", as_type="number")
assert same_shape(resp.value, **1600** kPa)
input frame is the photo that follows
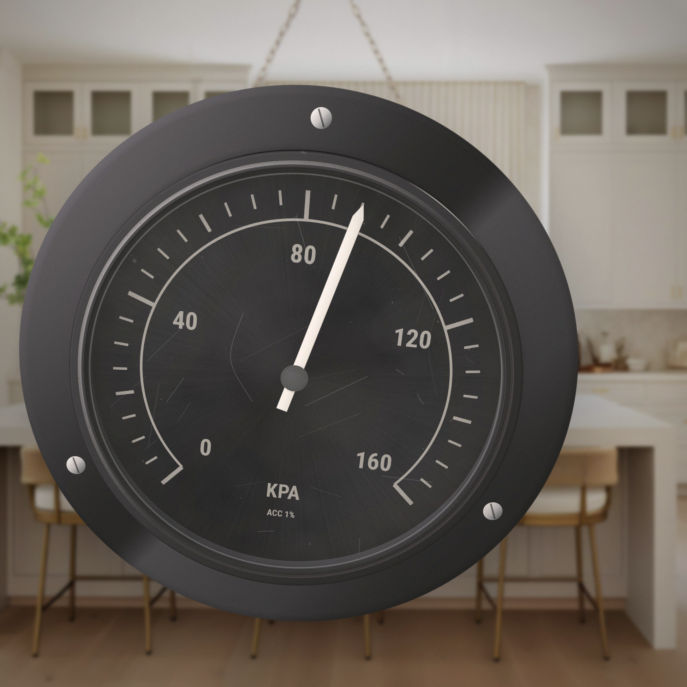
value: **90** kPa
